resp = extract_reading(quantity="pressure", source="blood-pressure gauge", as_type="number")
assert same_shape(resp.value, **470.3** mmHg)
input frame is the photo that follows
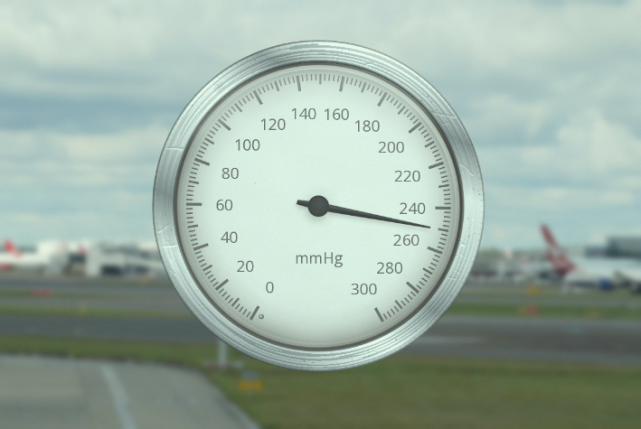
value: **250** mmHg
